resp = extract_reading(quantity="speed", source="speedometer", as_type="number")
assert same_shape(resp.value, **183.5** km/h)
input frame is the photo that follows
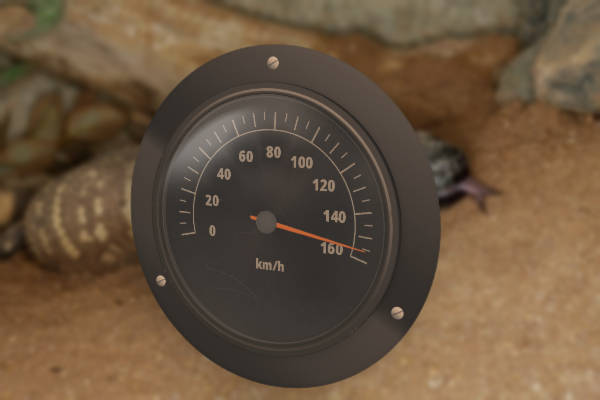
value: **155** km/h
